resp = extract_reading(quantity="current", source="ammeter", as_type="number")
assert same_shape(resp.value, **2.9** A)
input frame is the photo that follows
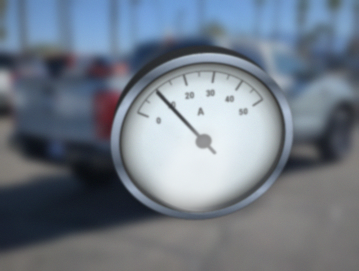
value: **10** A
